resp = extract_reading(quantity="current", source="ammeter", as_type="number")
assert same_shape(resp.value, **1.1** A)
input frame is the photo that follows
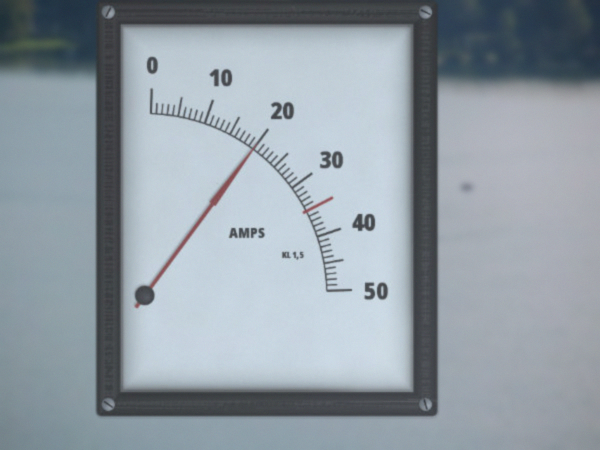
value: **20** A
